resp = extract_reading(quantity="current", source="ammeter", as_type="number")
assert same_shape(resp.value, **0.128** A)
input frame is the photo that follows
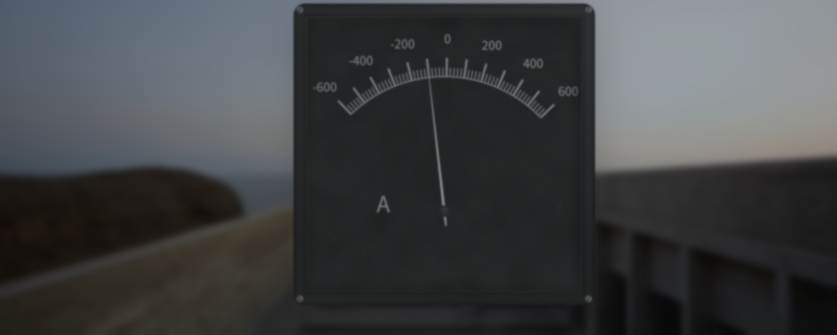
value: **-100** A
